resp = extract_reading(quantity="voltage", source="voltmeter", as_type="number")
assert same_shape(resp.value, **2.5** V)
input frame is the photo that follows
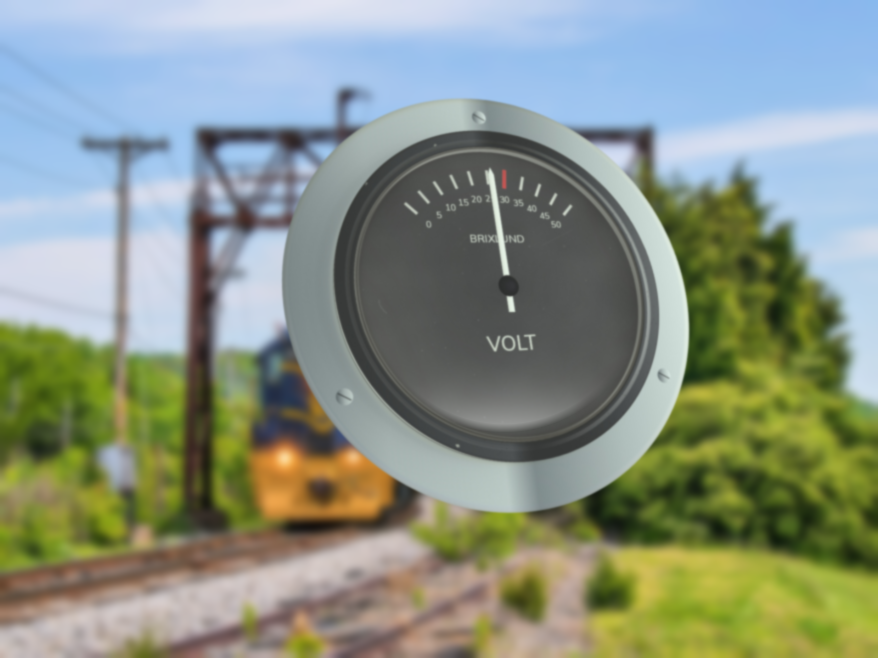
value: **25** V
